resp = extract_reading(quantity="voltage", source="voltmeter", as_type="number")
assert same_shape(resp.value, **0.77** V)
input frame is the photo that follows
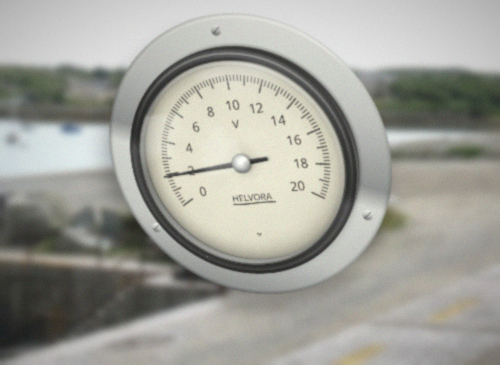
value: **2** V
